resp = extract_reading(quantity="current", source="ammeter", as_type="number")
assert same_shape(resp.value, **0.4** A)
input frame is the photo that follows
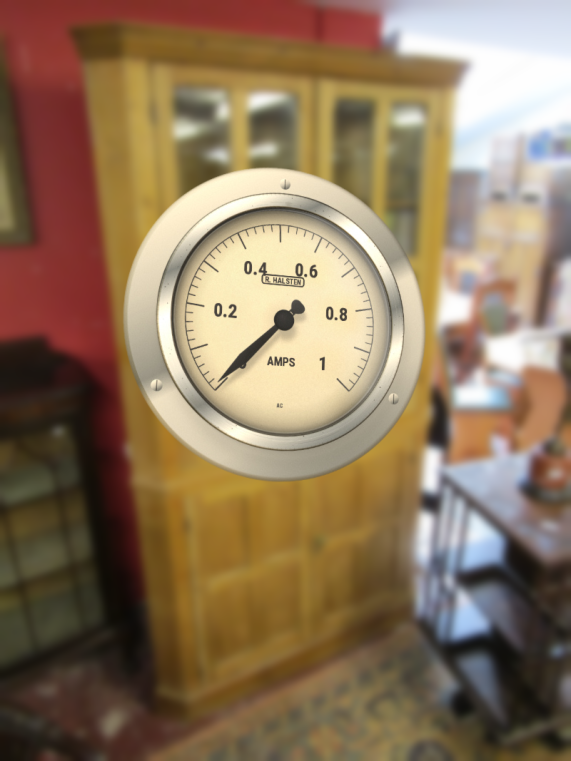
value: **0.01** A
